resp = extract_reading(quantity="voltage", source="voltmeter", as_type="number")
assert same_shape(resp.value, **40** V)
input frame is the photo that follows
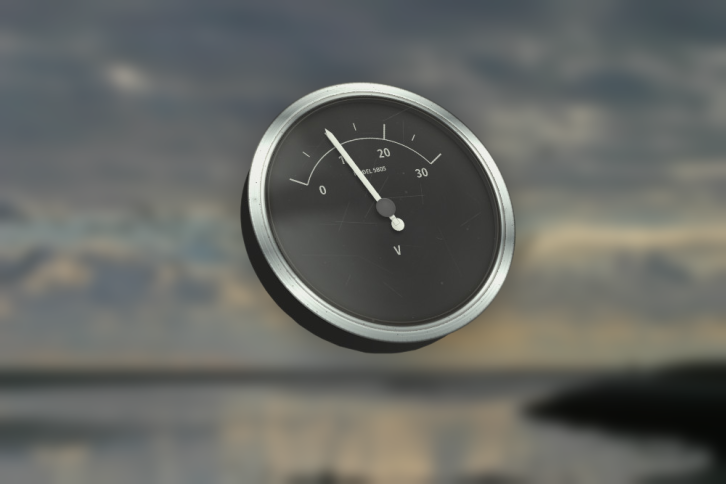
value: **10** V
